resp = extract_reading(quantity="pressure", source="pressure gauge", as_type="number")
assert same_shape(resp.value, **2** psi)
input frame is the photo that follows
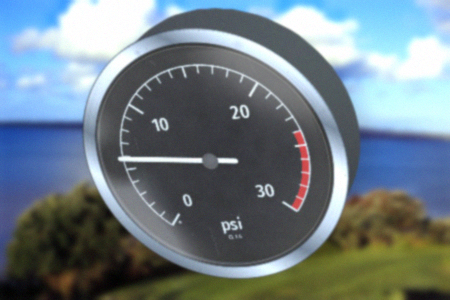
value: **6** psi
